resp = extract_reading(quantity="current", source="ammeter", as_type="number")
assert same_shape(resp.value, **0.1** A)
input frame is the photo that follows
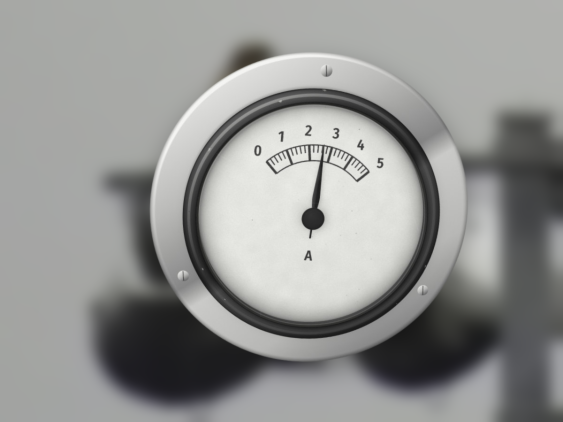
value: **2.6** A
